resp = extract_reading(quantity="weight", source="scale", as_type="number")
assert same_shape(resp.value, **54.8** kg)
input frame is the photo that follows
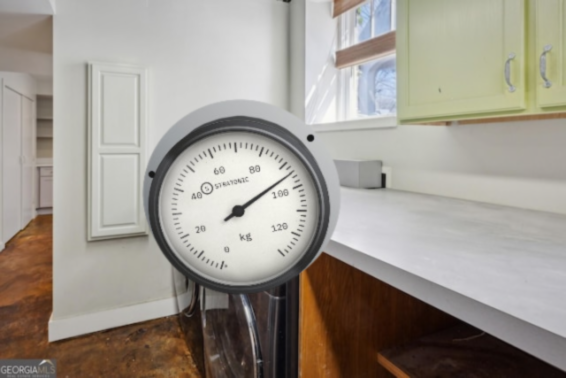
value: **94** kg
